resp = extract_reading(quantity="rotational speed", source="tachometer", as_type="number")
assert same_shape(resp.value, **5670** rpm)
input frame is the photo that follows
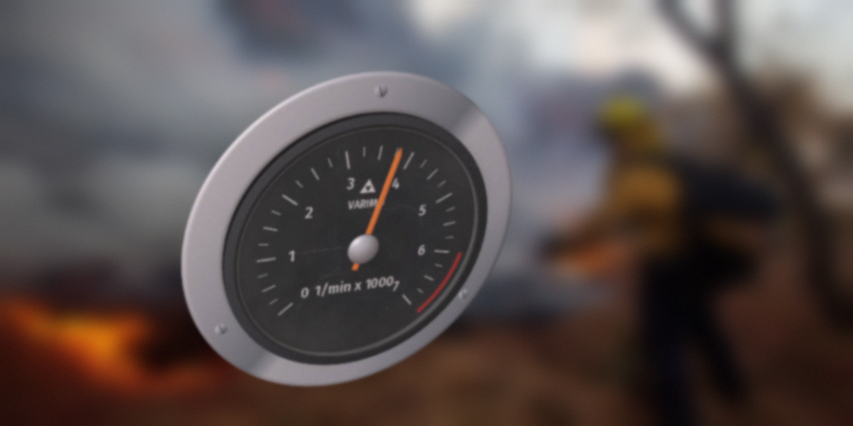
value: **3750** rpm
